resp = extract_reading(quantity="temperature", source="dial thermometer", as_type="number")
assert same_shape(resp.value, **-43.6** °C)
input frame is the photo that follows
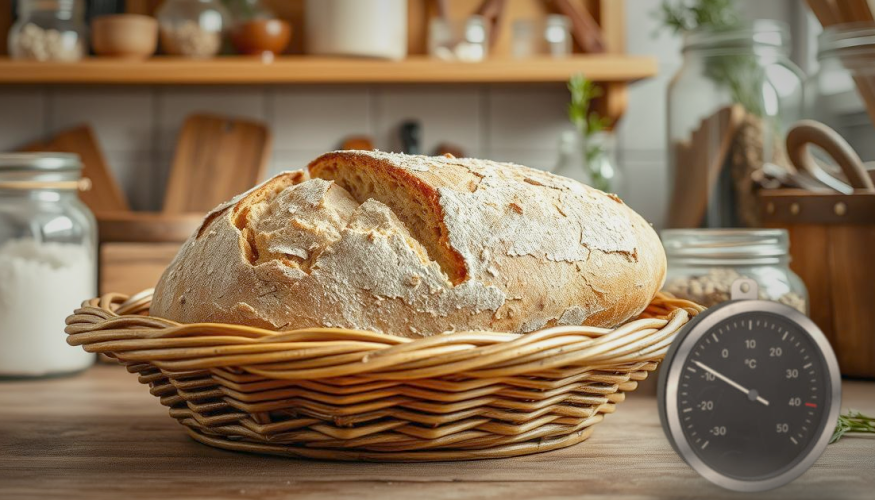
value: **-8** °C
